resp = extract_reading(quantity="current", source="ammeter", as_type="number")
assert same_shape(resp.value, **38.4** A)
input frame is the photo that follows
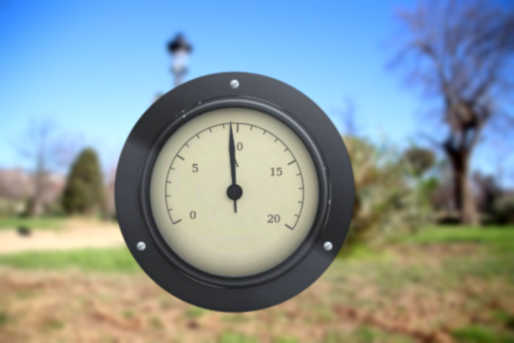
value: **9.5** A
